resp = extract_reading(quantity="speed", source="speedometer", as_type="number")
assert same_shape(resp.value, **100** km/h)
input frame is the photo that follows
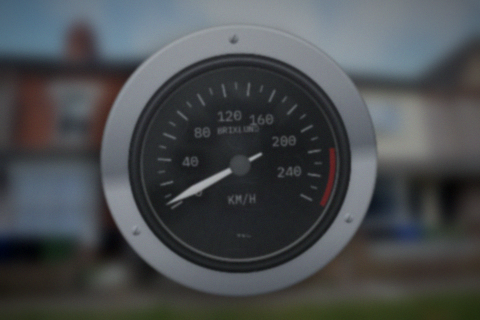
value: **5** km/h
